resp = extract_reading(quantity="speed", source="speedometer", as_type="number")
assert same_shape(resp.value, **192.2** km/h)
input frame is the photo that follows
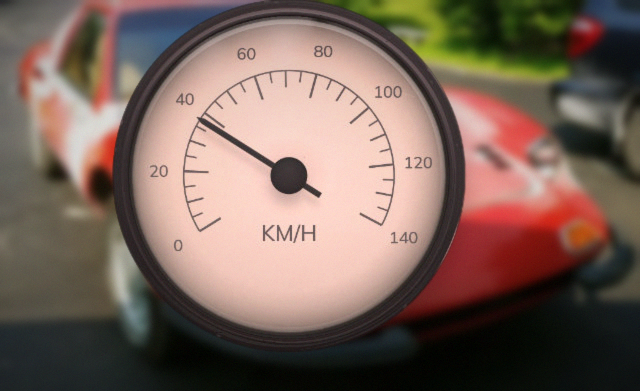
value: **37.5** km/h
